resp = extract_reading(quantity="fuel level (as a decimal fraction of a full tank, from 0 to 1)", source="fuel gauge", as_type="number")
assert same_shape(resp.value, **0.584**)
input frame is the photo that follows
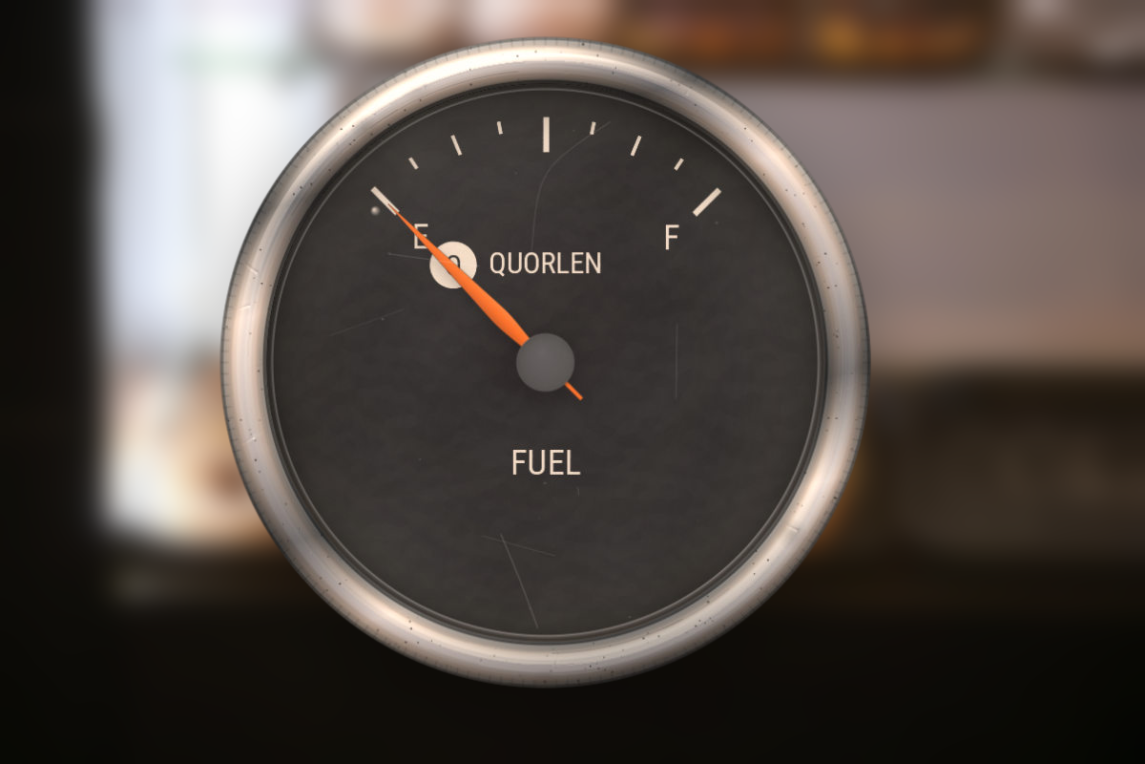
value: **0**
